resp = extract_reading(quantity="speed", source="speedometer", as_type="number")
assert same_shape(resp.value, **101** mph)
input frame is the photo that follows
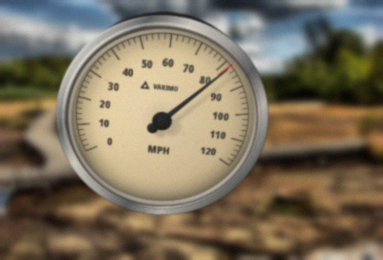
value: **82** mph
